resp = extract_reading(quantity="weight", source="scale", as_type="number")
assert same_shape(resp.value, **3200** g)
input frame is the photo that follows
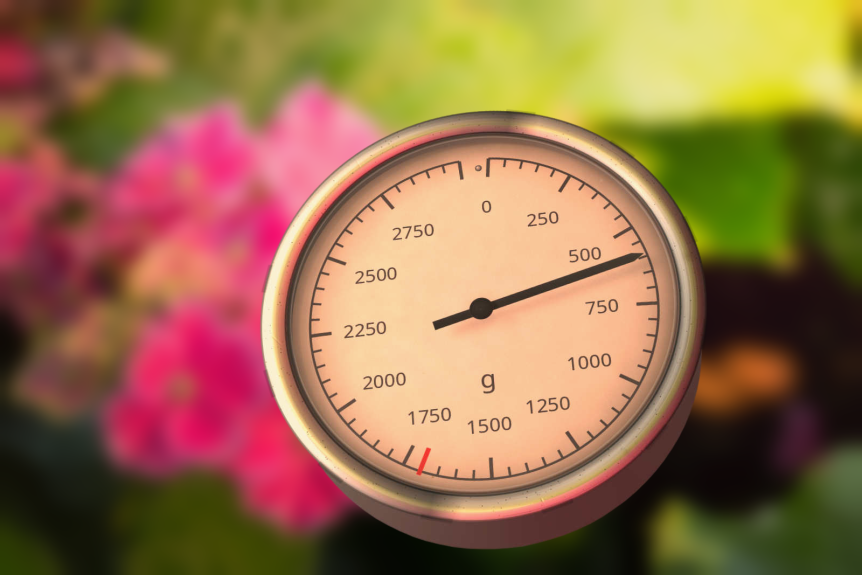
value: **600** g
